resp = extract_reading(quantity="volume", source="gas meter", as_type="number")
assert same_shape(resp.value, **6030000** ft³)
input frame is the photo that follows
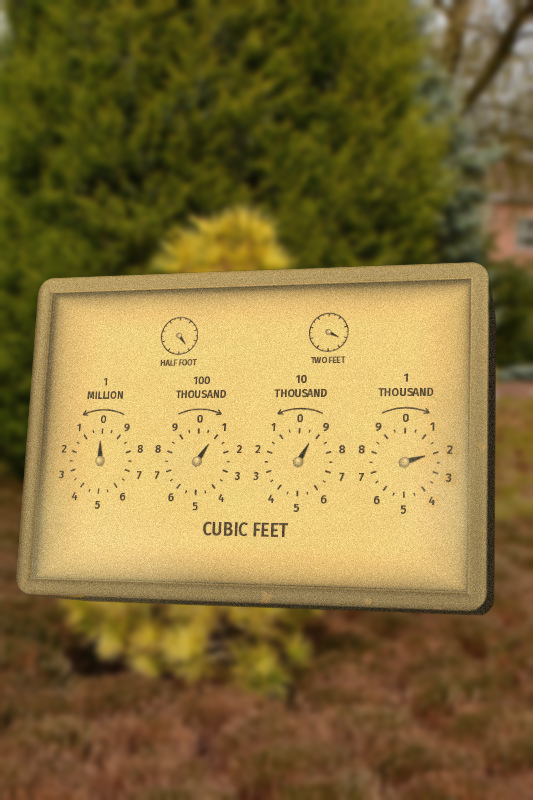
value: **9200** ft³
